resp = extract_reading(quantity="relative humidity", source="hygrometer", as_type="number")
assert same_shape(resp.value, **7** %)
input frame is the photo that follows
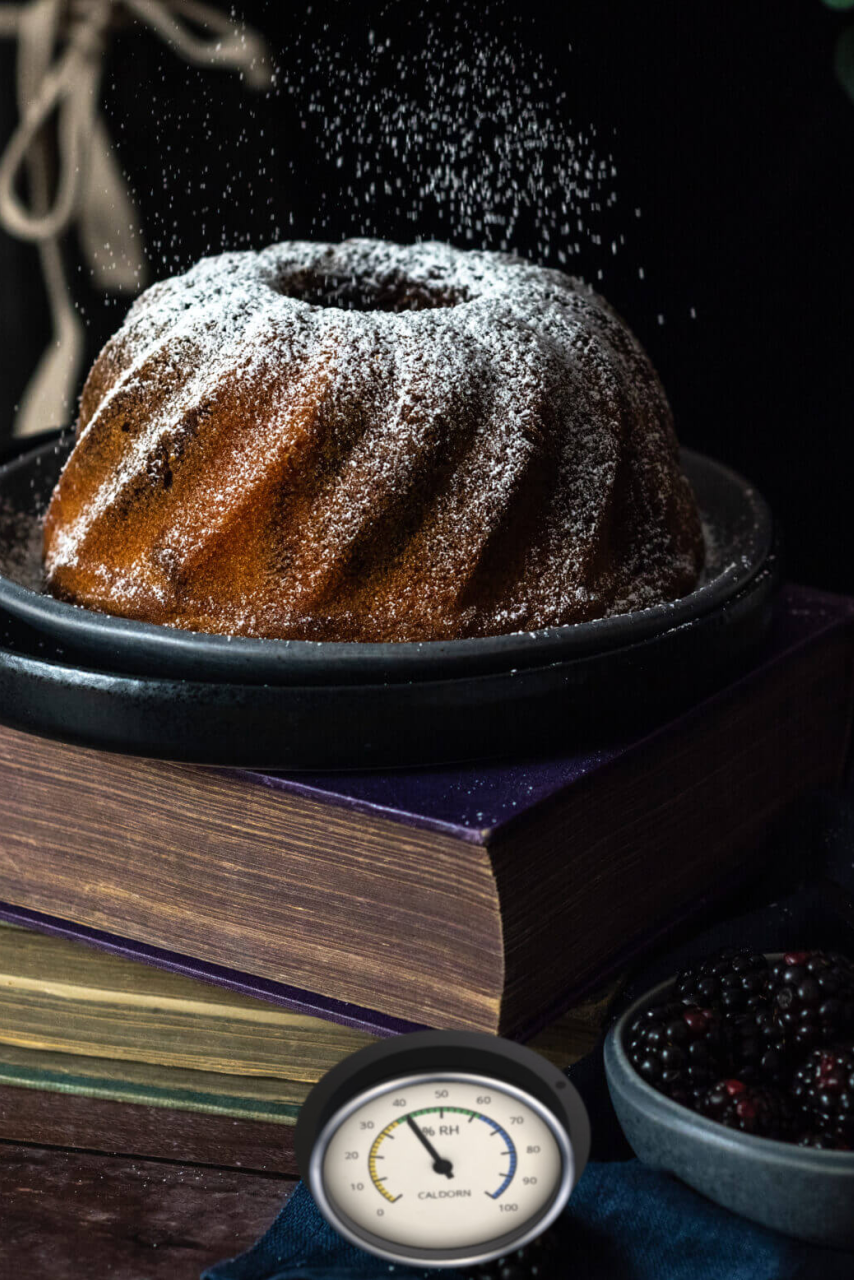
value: **40** %
